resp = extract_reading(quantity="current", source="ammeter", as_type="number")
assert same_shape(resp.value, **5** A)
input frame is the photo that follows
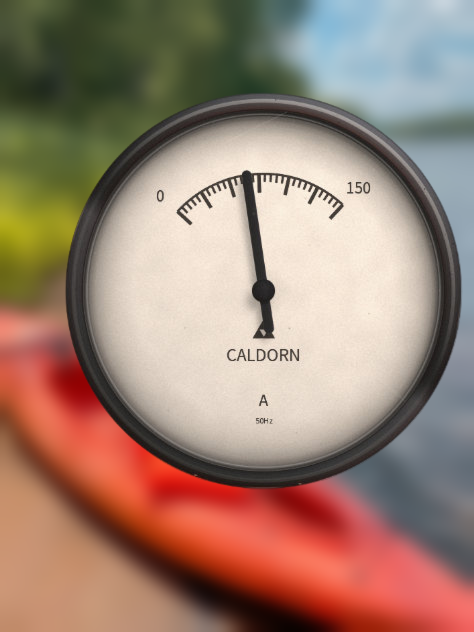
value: **65** A
